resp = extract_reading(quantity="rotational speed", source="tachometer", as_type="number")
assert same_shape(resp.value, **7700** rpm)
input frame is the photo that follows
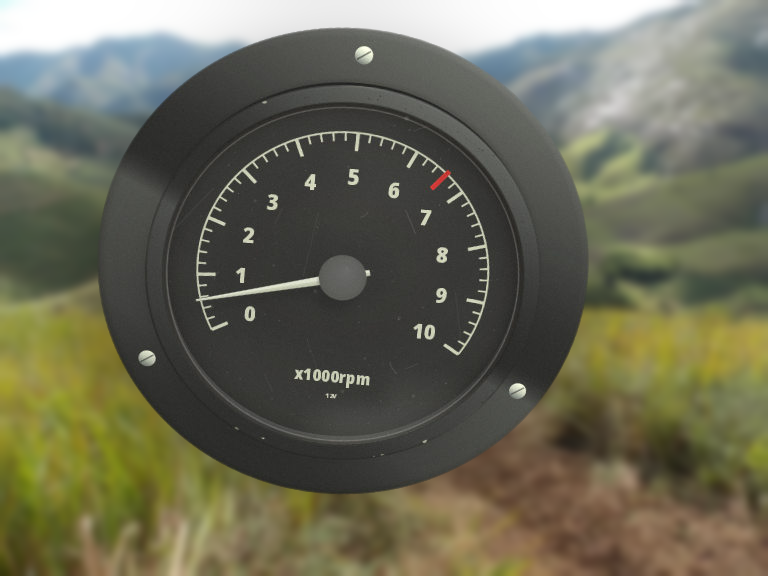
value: **600** rpm
